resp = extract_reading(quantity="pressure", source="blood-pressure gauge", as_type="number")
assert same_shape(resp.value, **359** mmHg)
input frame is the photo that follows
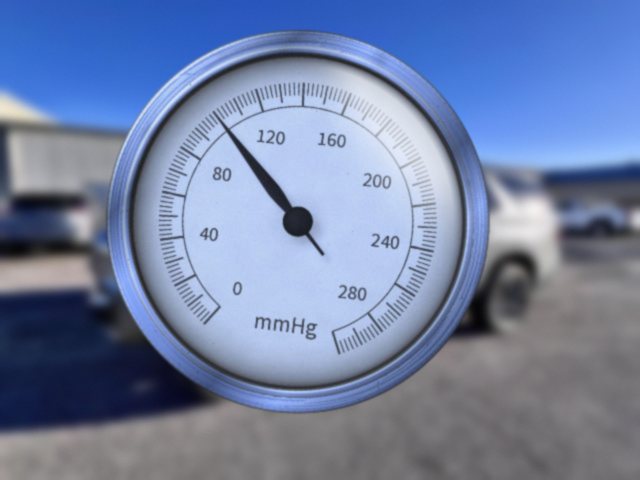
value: **100** mmHg
